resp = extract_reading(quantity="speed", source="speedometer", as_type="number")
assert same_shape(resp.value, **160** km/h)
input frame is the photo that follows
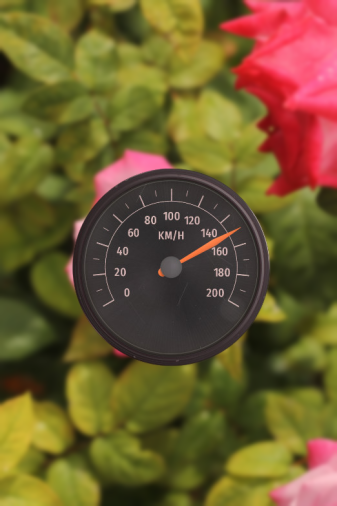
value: **150** km/h
